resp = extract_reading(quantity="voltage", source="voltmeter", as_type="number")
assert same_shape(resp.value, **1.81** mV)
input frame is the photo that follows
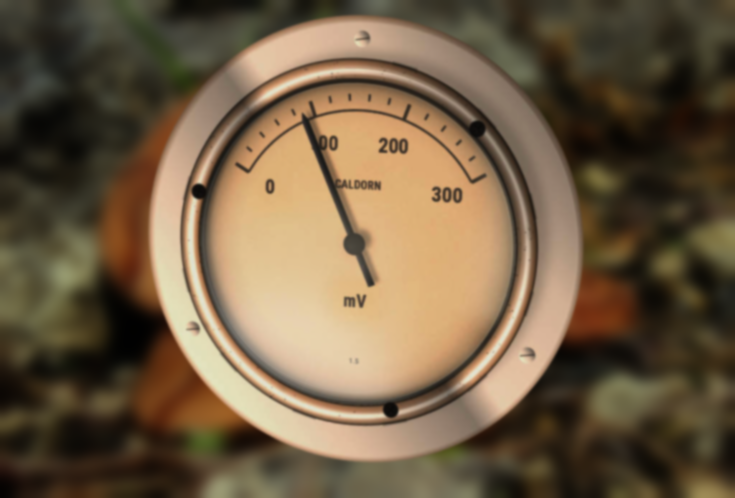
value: **90** mV
